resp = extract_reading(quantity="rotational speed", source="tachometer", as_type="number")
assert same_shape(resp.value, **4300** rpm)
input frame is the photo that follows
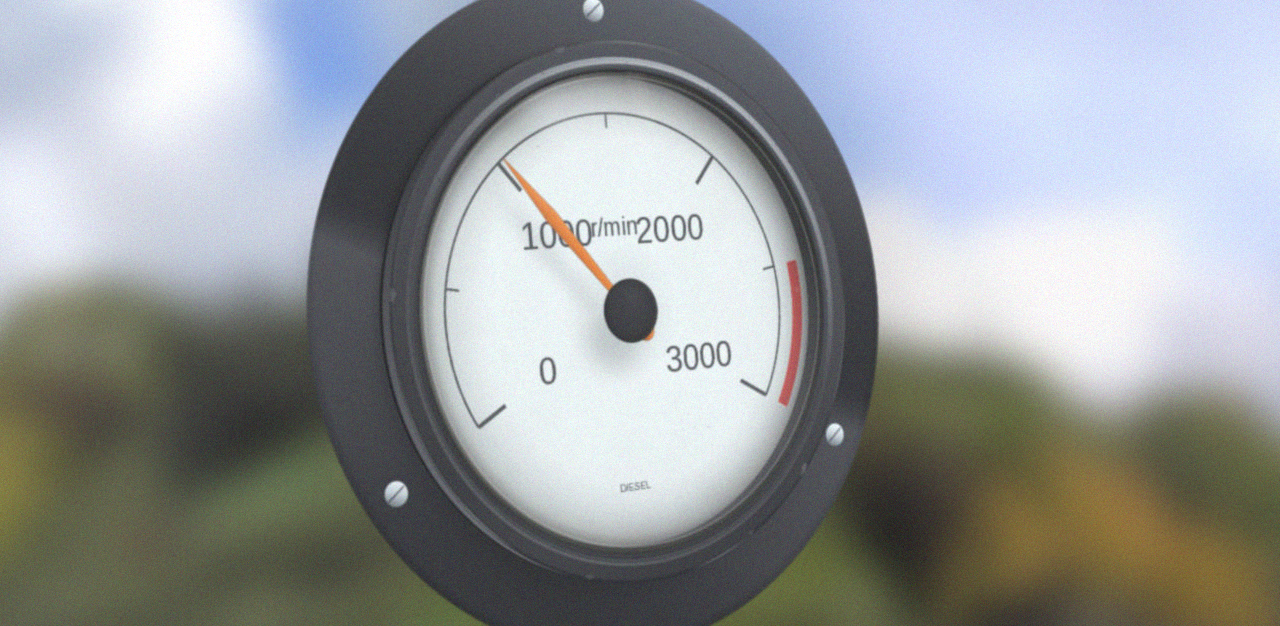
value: **1000** rpm
